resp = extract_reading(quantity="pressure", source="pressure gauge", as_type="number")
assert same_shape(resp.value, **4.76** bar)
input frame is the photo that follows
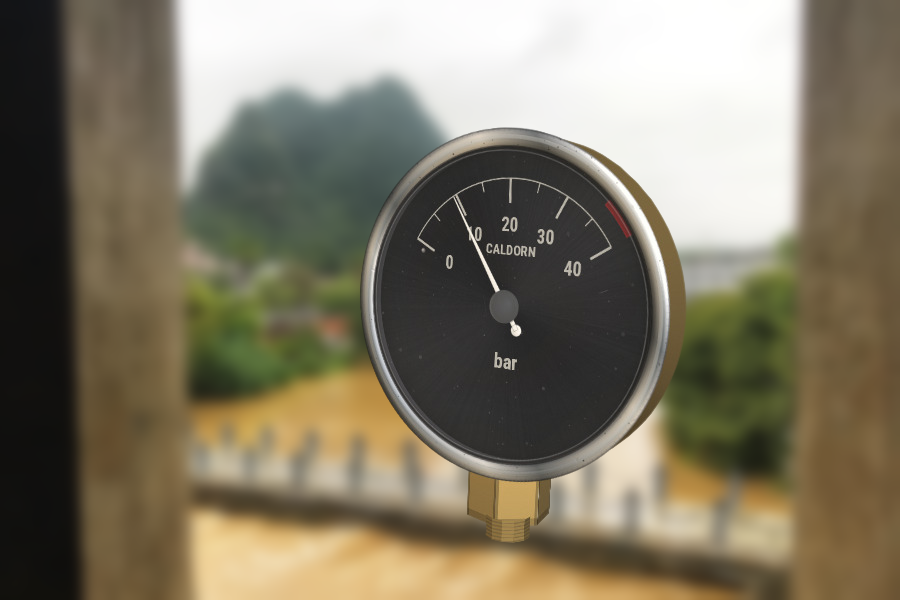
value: **10** bar
